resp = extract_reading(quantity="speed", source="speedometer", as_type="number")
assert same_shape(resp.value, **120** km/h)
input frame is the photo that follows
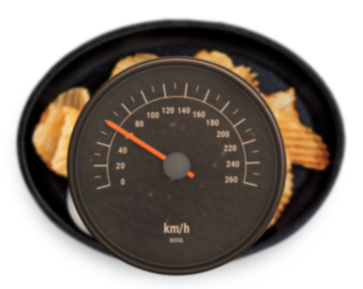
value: **60** km/h
